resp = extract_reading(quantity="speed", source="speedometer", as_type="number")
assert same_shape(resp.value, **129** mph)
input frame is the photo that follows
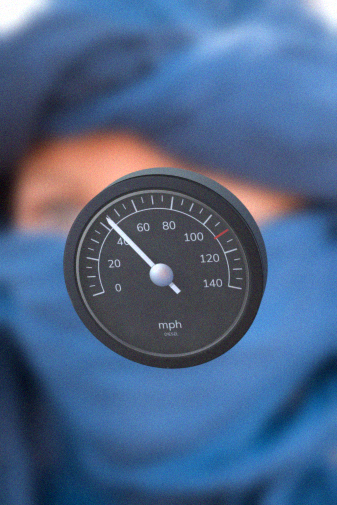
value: **45** mph
